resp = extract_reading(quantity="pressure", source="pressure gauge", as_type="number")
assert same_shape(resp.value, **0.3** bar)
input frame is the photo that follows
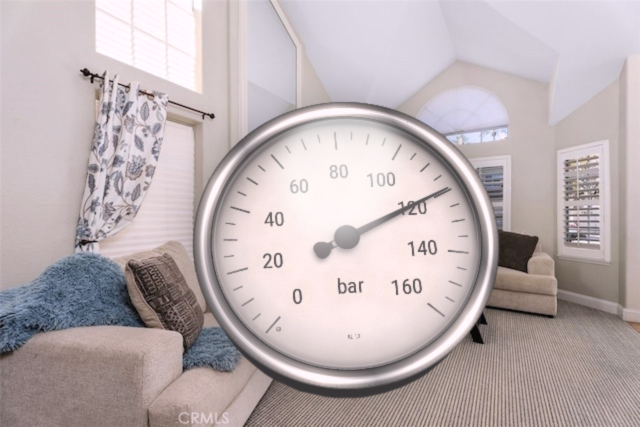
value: **120** bar
